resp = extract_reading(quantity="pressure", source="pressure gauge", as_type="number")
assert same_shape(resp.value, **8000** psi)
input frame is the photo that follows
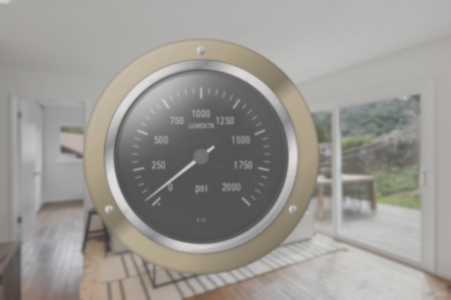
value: **50** psi
